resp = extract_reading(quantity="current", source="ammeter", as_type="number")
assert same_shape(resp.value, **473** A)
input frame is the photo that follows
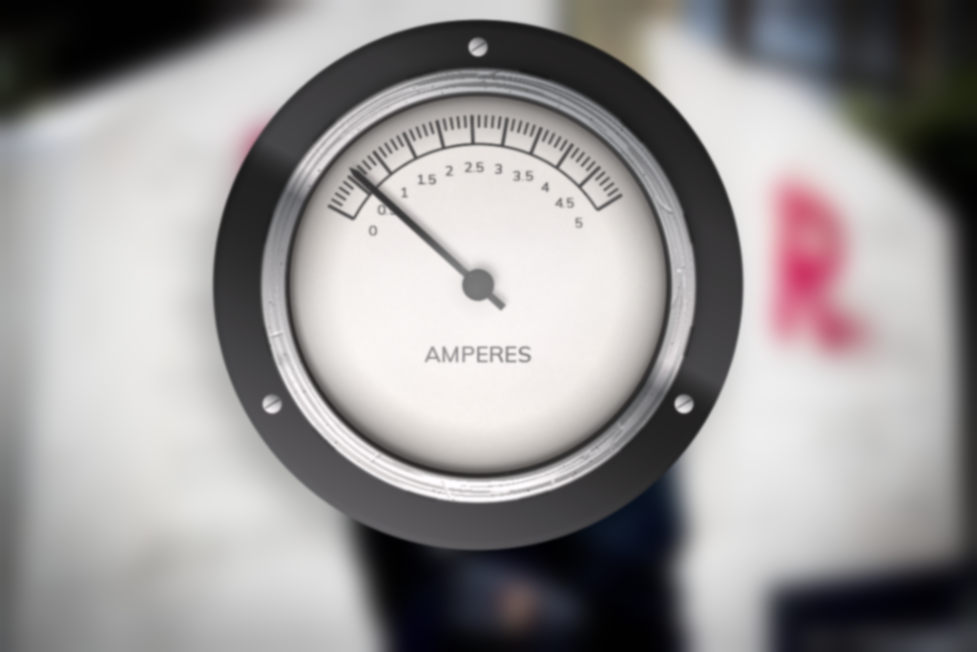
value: **0.6** A
